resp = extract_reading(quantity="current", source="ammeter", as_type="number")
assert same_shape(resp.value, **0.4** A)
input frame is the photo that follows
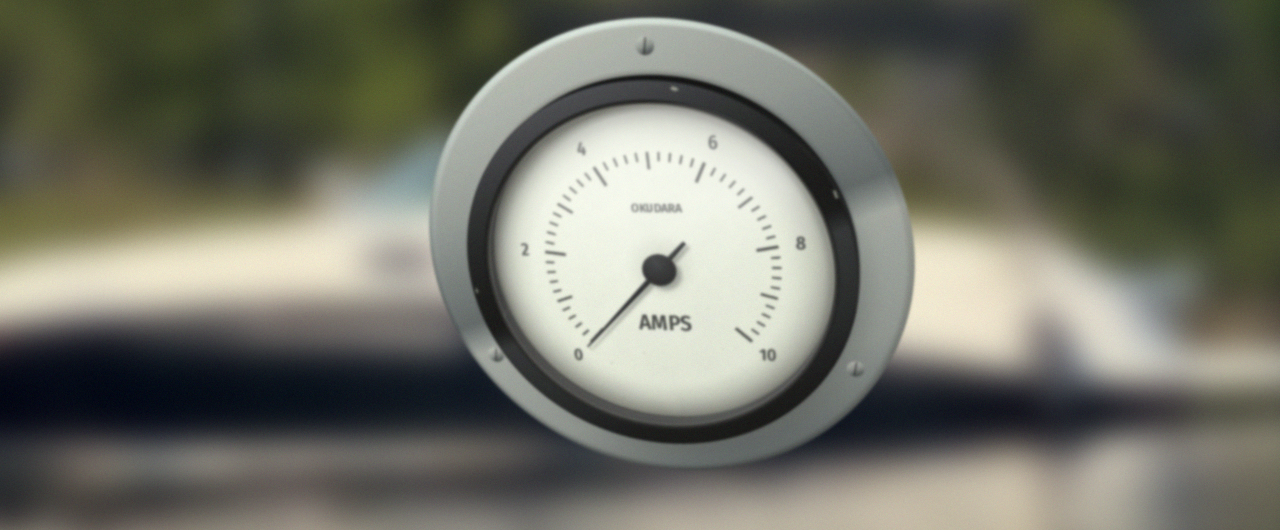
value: **0** A
